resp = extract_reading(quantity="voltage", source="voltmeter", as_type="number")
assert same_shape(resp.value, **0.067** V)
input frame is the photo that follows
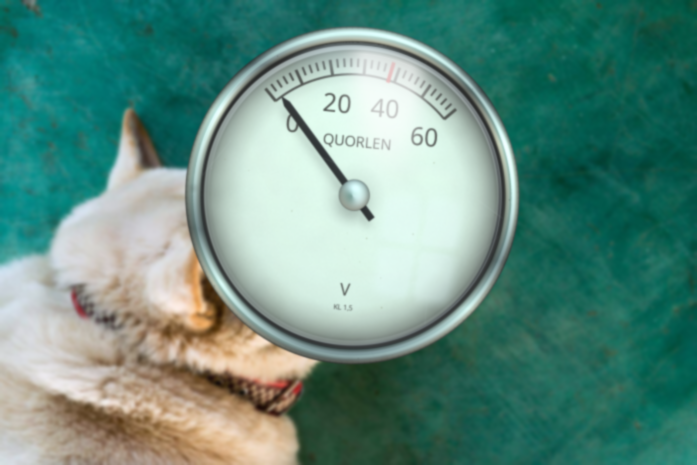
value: **2** V
